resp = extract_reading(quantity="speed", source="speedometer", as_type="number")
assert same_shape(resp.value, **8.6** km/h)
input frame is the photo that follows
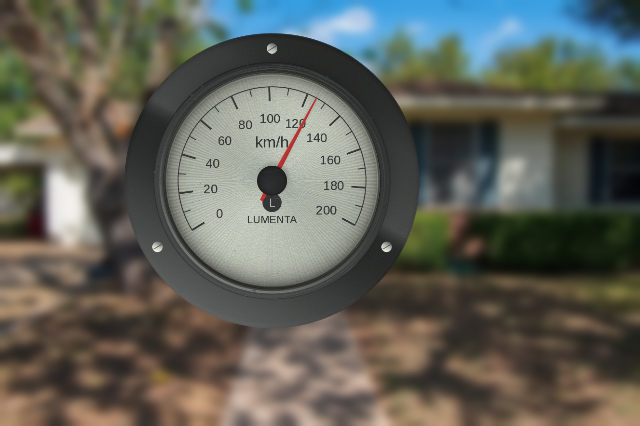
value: **125** km/h
